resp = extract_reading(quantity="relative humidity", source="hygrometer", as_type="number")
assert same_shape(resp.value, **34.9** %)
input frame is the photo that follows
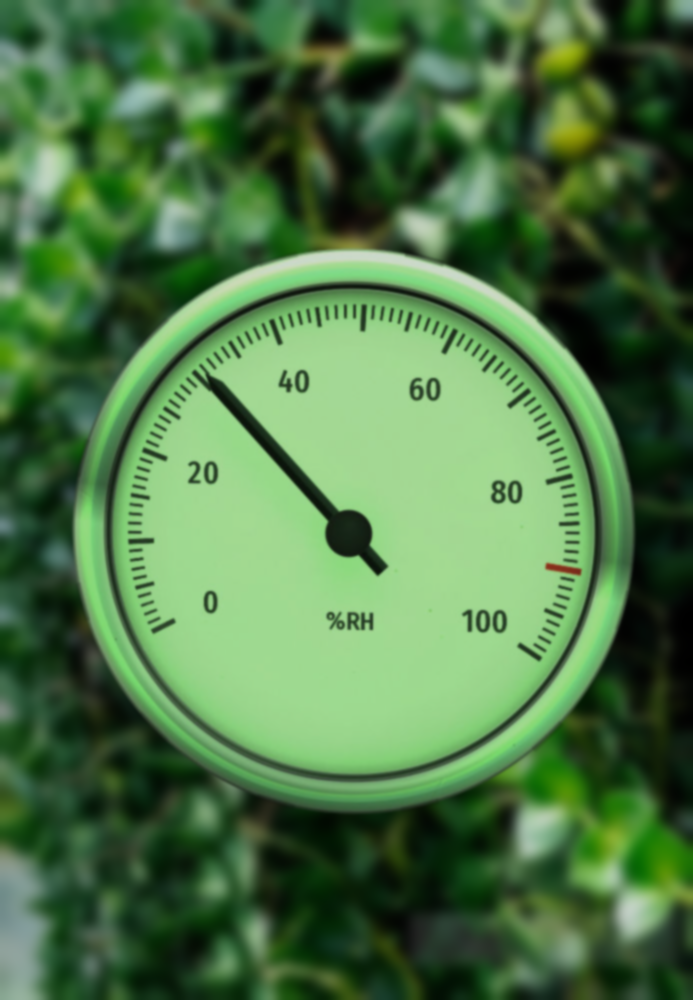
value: **31** %
